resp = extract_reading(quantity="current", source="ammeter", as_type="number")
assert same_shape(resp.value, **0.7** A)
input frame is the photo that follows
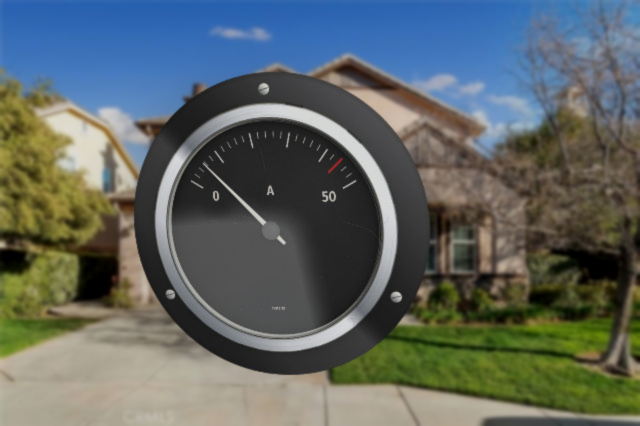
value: **6** A
